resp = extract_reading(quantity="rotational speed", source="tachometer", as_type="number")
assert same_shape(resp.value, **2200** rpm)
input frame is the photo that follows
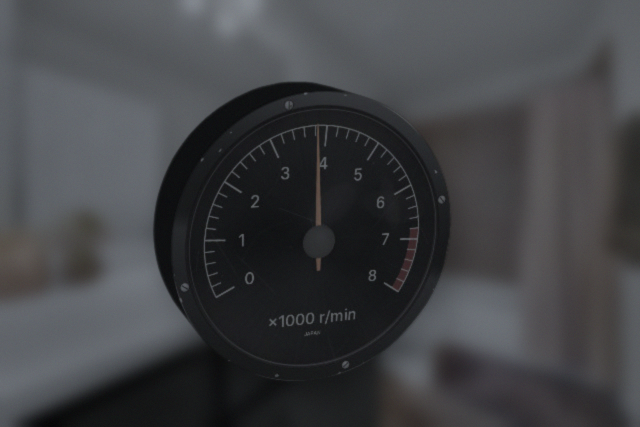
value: **3800** rpm
